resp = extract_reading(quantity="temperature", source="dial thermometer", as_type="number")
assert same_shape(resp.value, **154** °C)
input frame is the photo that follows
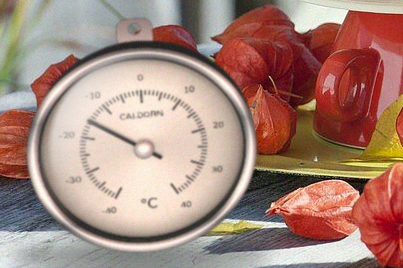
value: **-15** °C
